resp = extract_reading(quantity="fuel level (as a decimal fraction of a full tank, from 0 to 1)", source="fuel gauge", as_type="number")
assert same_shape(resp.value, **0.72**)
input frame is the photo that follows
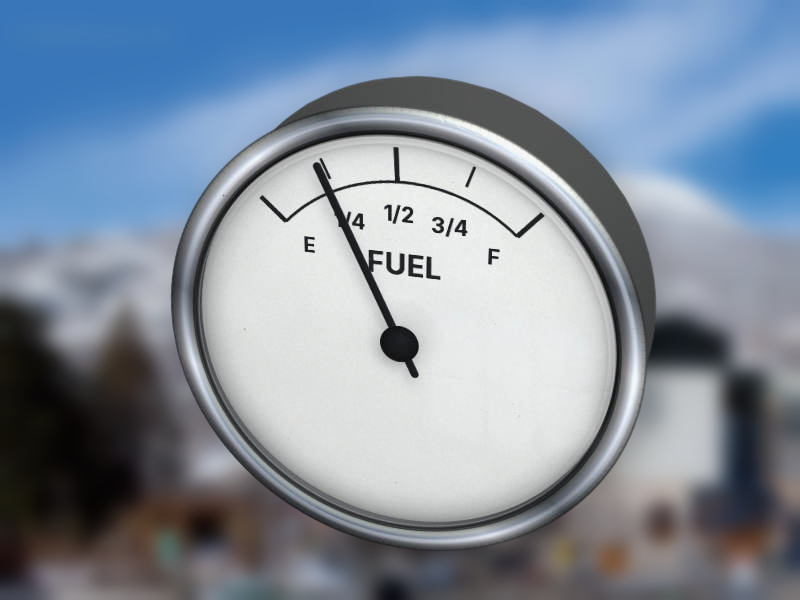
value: **0.25**
